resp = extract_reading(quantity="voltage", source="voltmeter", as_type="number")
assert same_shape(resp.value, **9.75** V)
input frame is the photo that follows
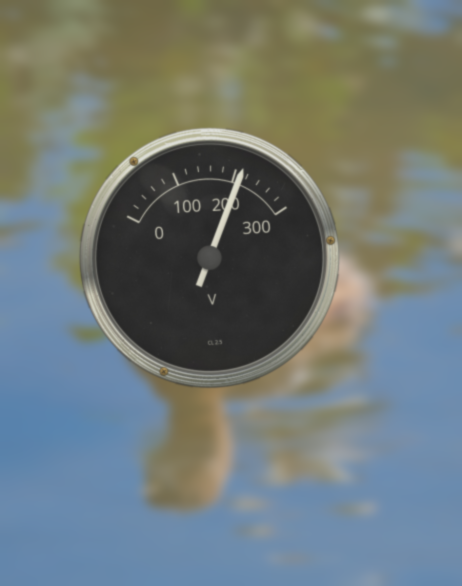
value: **210** V
